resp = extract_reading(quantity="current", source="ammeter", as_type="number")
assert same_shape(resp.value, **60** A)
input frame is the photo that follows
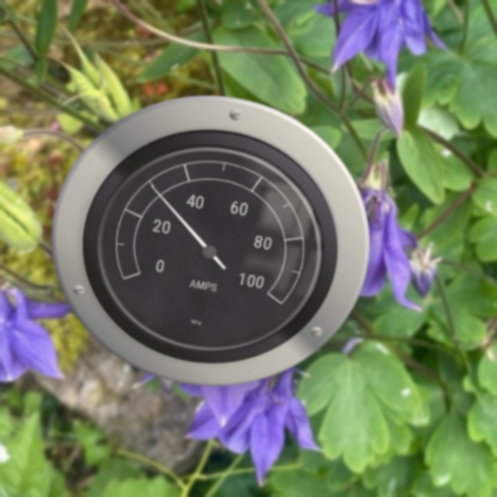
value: **30** A
